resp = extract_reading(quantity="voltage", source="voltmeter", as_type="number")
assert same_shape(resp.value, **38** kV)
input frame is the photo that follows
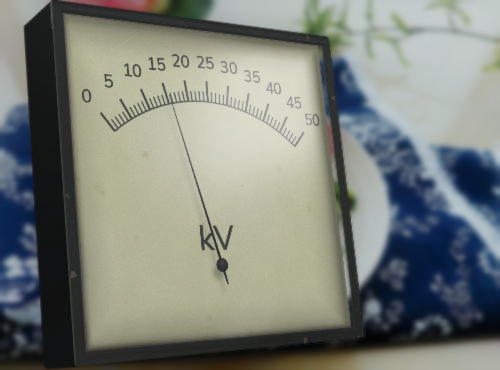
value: **15** kV
